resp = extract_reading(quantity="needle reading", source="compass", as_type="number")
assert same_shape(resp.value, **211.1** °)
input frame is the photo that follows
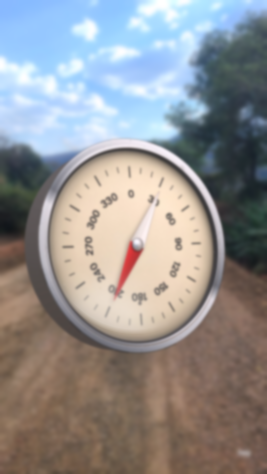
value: **210** °
